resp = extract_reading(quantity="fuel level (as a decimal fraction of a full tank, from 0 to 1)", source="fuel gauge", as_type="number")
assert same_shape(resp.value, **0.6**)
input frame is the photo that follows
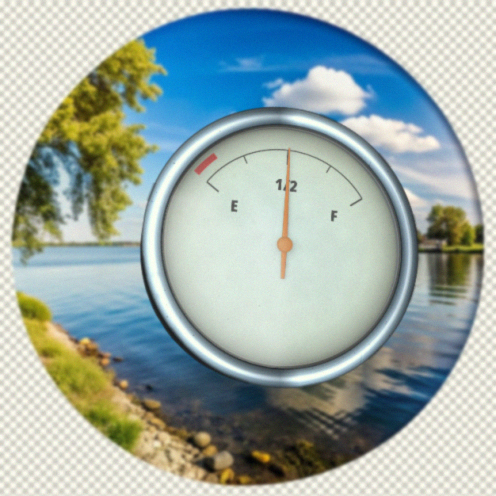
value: **0.5**
